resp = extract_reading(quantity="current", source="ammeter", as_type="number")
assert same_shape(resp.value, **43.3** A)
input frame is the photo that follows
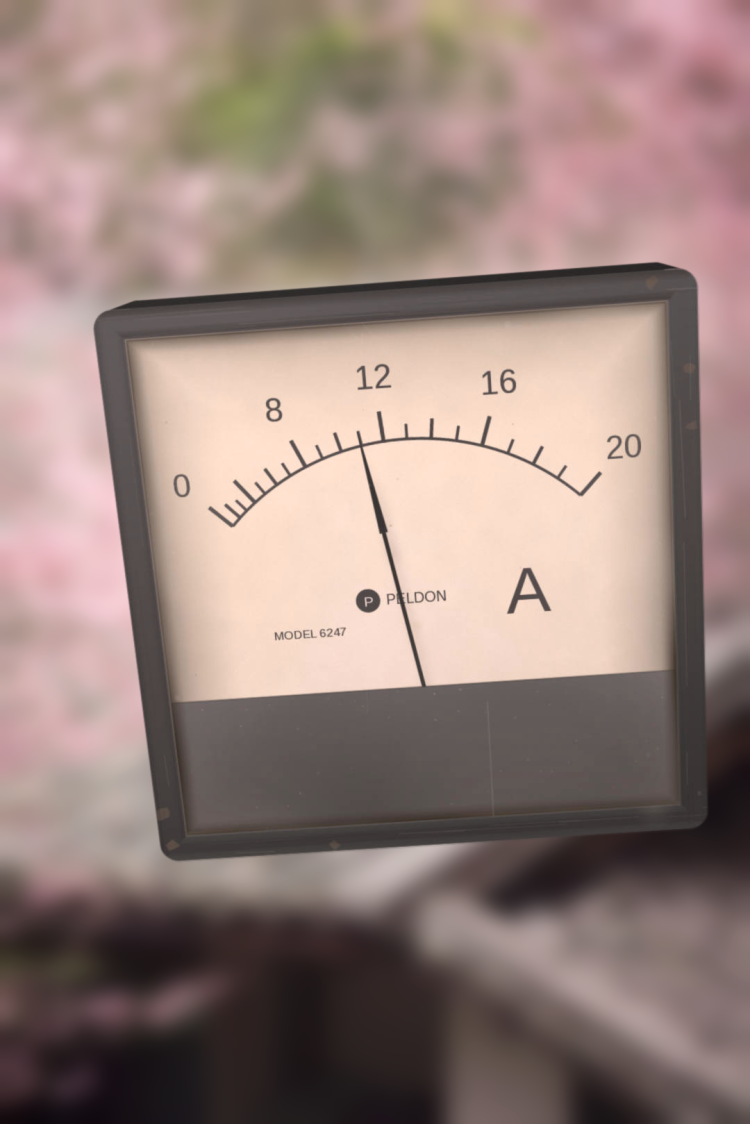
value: **11** A
